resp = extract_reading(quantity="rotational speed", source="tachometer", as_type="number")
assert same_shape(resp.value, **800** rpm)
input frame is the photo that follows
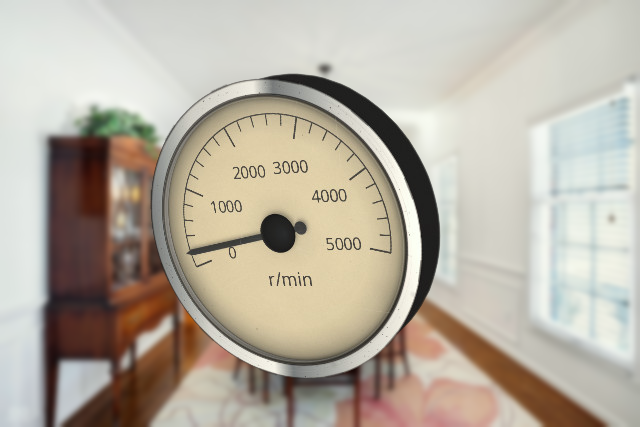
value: **200** rpm
